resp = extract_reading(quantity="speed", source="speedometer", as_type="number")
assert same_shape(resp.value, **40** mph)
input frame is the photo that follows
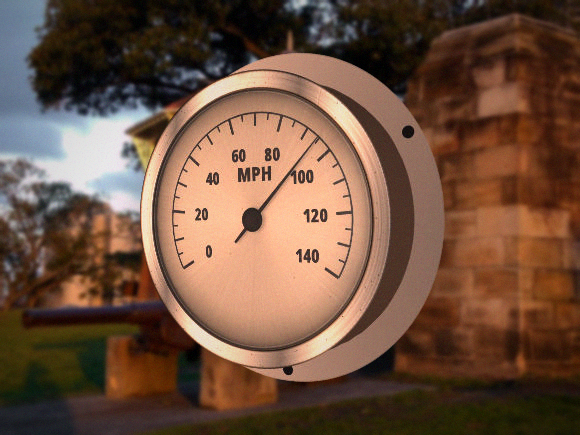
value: **95** mph
